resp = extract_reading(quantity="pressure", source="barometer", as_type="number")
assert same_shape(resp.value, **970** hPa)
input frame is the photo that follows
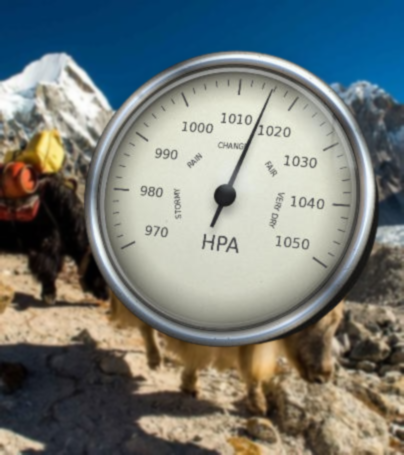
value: **1016** hPa
